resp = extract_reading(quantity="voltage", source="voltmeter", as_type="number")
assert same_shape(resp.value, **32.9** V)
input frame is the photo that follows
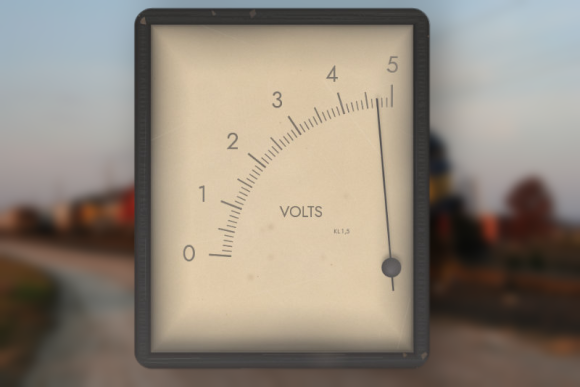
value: **4.7** V
